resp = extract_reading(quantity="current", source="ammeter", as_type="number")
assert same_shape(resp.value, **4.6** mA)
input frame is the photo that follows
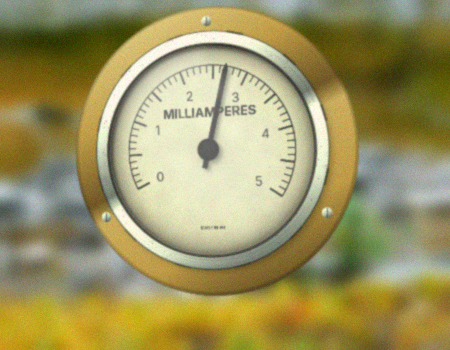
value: **2.7** mA
